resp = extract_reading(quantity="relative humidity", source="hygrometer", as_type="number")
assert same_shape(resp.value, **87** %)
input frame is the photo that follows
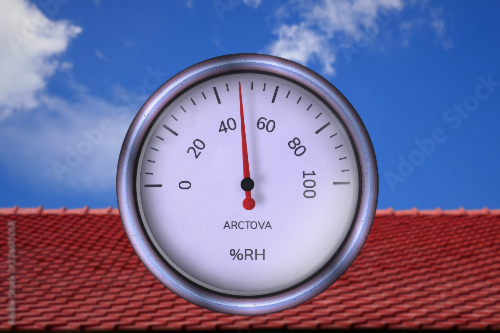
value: **48** %
